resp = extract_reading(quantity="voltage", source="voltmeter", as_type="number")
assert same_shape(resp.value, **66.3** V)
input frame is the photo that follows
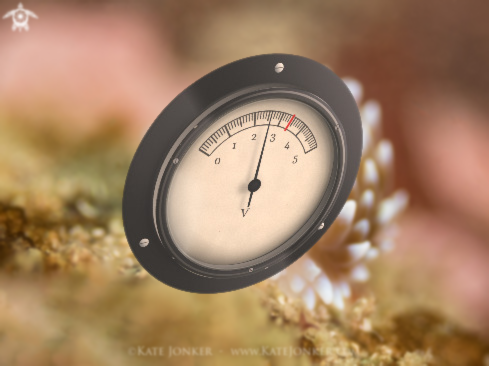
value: **2.5** V
